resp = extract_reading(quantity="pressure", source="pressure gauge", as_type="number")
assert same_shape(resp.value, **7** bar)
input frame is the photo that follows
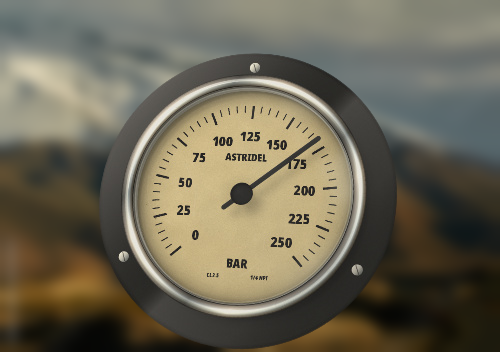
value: **170** bar
